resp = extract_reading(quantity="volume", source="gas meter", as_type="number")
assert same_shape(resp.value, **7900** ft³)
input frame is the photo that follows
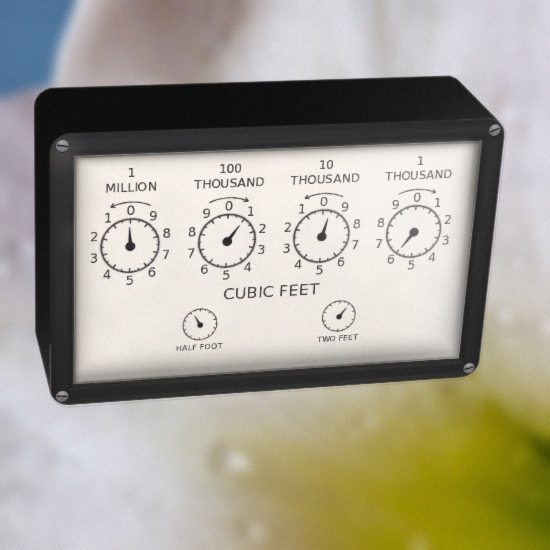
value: **9600** ft³
